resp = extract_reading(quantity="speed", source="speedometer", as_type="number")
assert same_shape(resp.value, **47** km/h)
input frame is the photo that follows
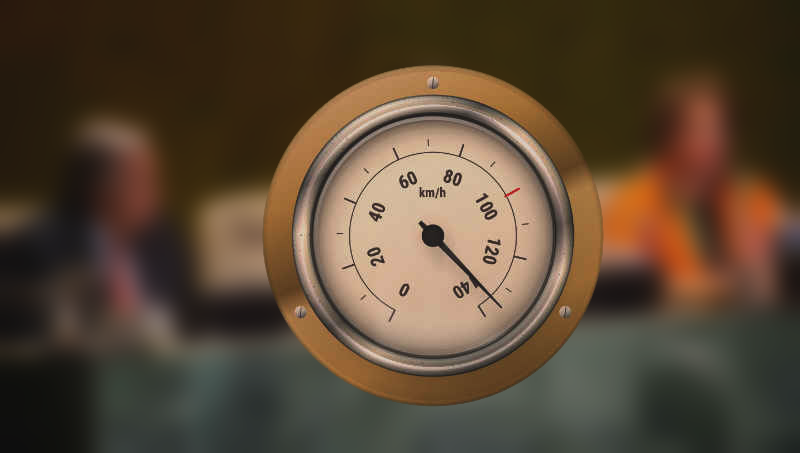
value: **135** km/h
